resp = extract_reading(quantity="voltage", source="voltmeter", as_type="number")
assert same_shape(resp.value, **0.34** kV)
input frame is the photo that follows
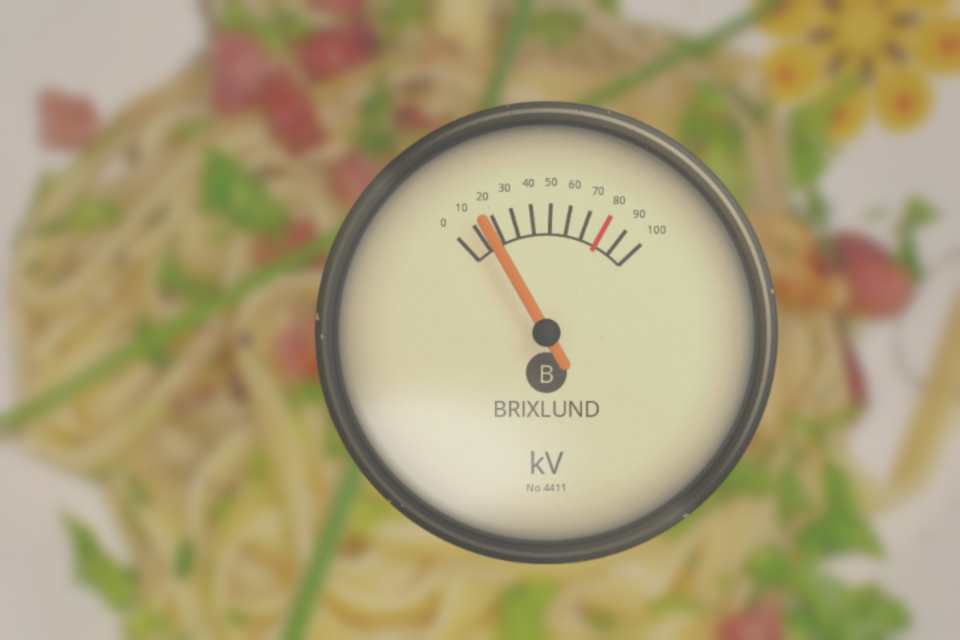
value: **15** kV
